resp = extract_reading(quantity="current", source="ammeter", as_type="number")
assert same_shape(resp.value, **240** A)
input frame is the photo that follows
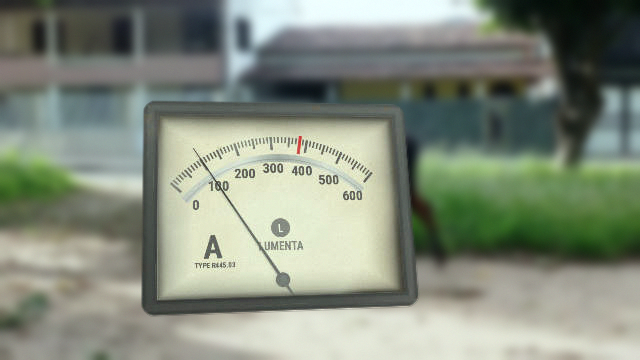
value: **100** A
